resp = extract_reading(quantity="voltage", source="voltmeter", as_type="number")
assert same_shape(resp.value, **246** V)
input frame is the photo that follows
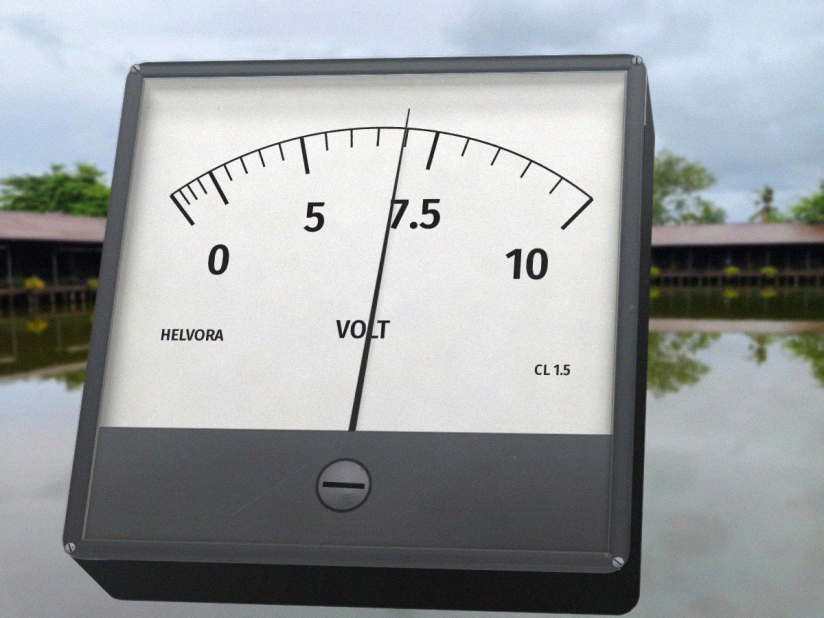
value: **7** V
